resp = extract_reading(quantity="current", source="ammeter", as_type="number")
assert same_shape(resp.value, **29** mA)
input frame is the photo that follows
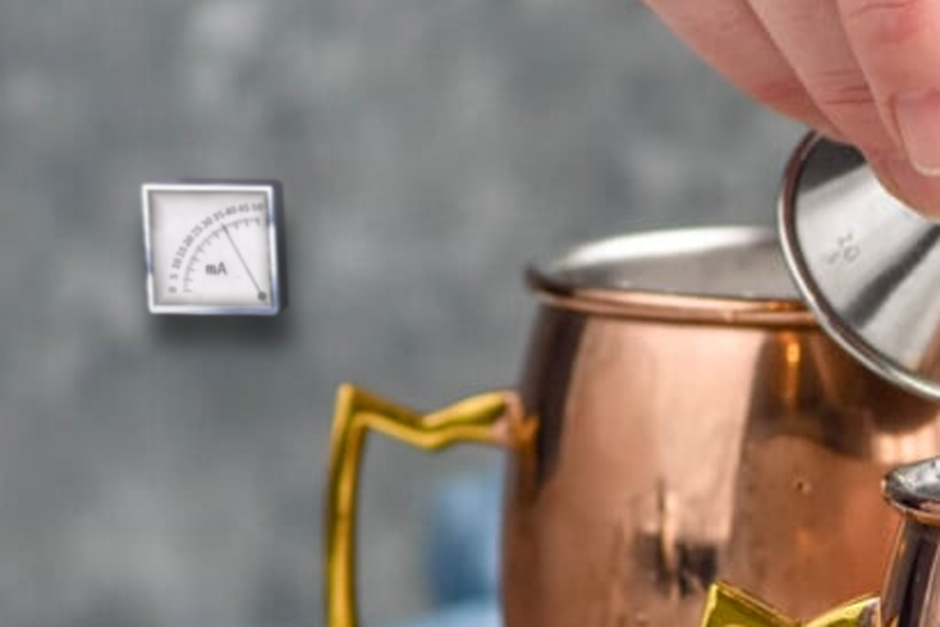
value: **35** mA
